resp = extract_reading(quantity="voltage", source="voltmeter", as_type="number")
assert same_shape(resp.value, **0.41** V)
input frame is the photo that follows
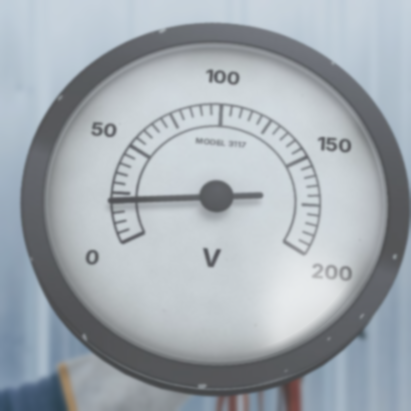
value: **20** V
